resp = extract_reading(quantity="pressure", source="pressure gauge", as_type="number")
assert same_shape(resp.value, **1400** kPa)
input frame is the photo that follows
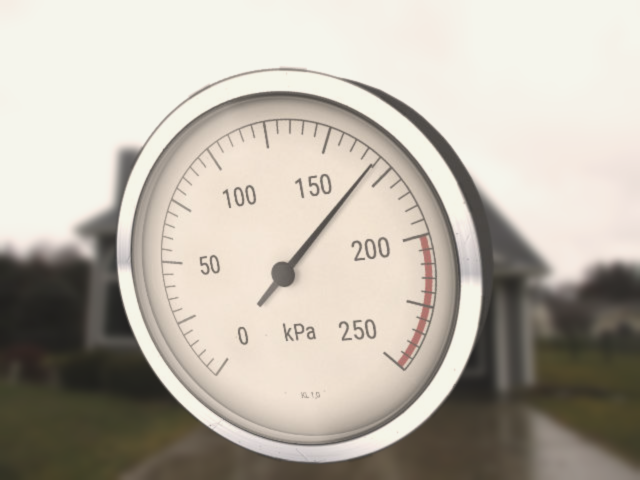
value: **170** kPa
